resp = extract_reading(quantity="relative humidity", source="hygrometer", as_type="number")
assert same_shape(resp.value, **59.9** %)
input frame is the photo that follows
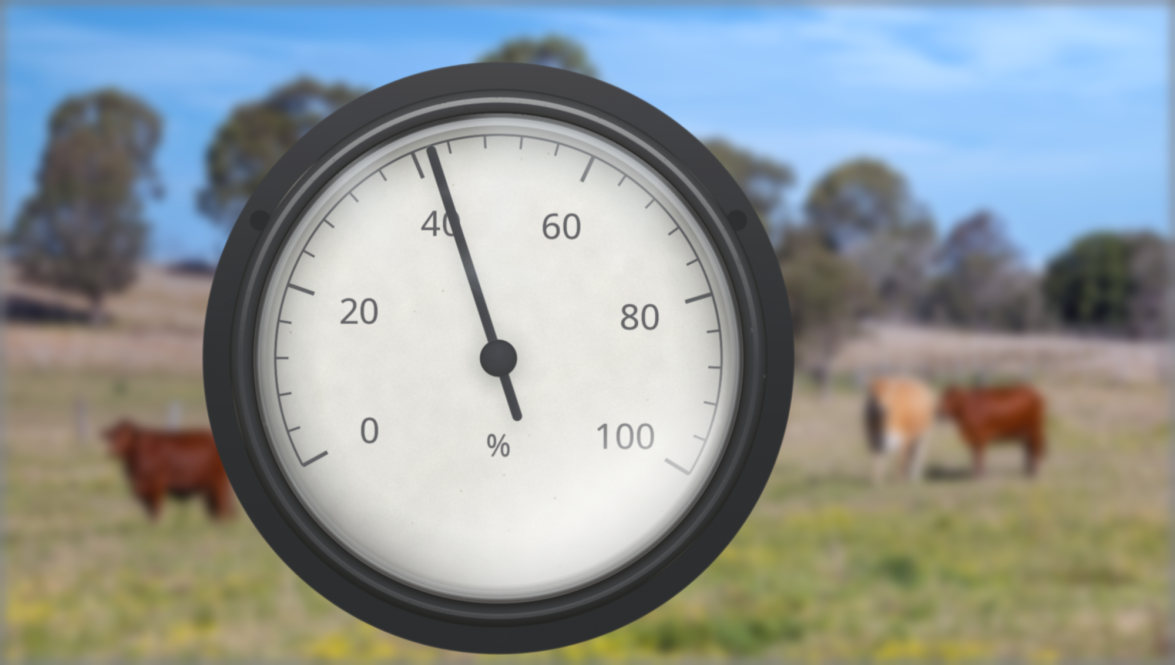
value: **42** %
